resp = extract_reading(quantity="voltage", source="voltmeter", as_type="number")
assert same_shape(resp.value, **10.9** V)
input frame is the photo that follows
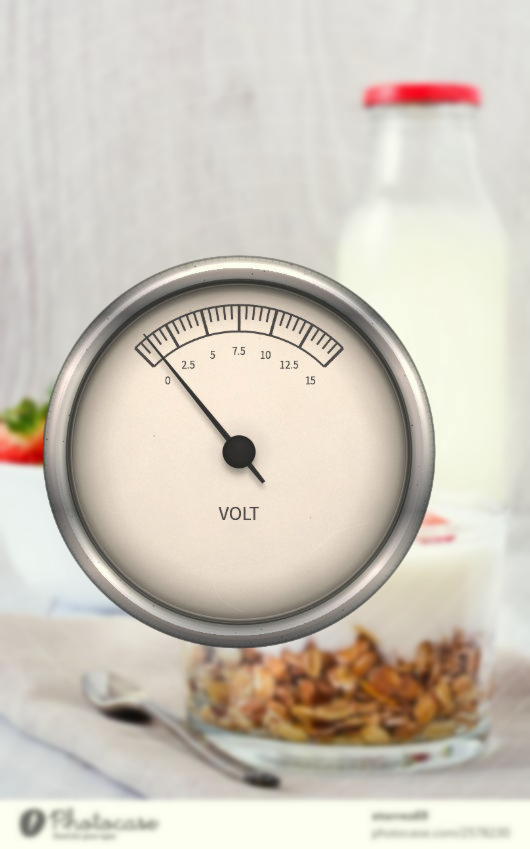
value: **1** V
